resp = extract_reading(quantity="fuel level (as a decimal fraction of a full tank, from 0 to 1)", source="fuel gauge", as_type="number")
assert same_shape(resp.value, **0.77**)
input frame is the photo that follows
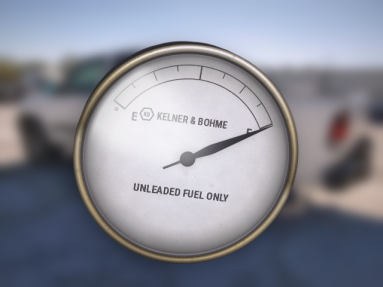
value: **1**
